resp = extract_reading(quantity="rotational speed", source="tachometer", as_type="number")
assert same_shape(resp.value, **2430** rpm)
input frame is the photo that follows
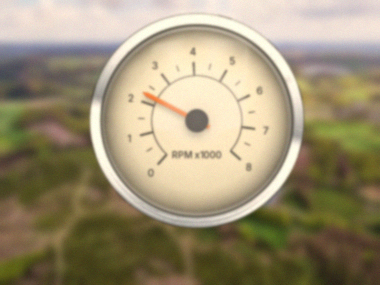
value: **2250** rpm
